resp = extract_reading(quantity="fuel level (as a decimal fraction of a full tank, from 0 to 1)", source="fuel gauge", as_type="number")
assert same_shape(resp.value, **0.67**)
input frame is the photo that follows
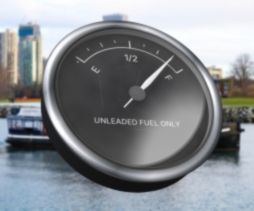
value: **0.875**
